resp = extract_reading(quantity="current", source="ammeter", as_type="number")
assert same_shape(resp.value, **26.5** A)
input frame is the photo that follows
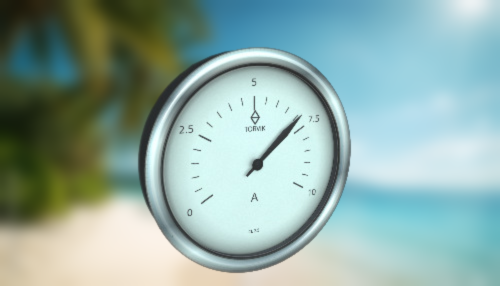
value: **7** A
